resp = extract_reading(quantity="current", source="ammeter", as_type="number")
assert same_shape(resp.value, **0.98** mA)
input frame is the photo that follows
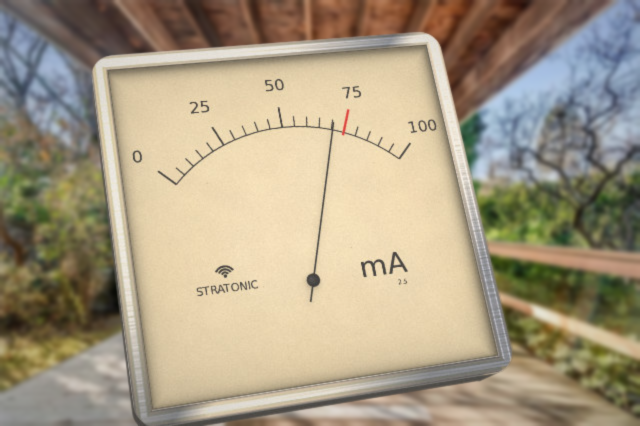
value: **70** mA
